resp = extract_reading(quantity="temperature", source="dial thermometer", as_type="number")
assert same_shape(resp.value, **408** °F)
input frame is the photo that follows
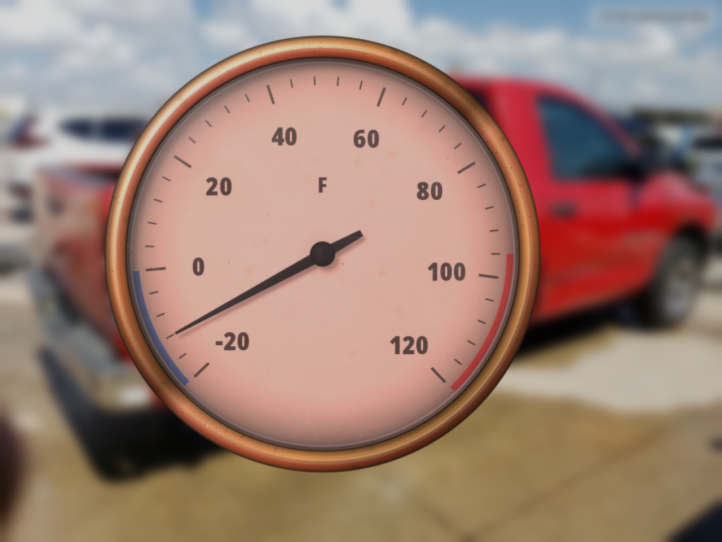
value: **-12** °F
